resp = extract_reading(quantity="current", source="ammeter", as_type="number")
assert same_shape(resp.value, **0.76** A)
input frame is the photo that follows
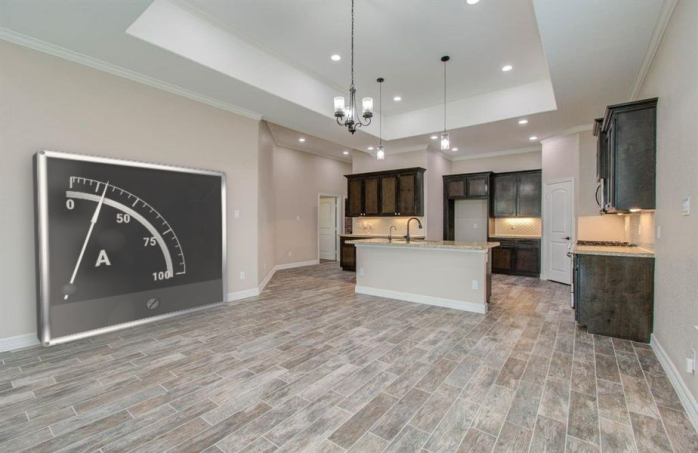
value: **30** A
